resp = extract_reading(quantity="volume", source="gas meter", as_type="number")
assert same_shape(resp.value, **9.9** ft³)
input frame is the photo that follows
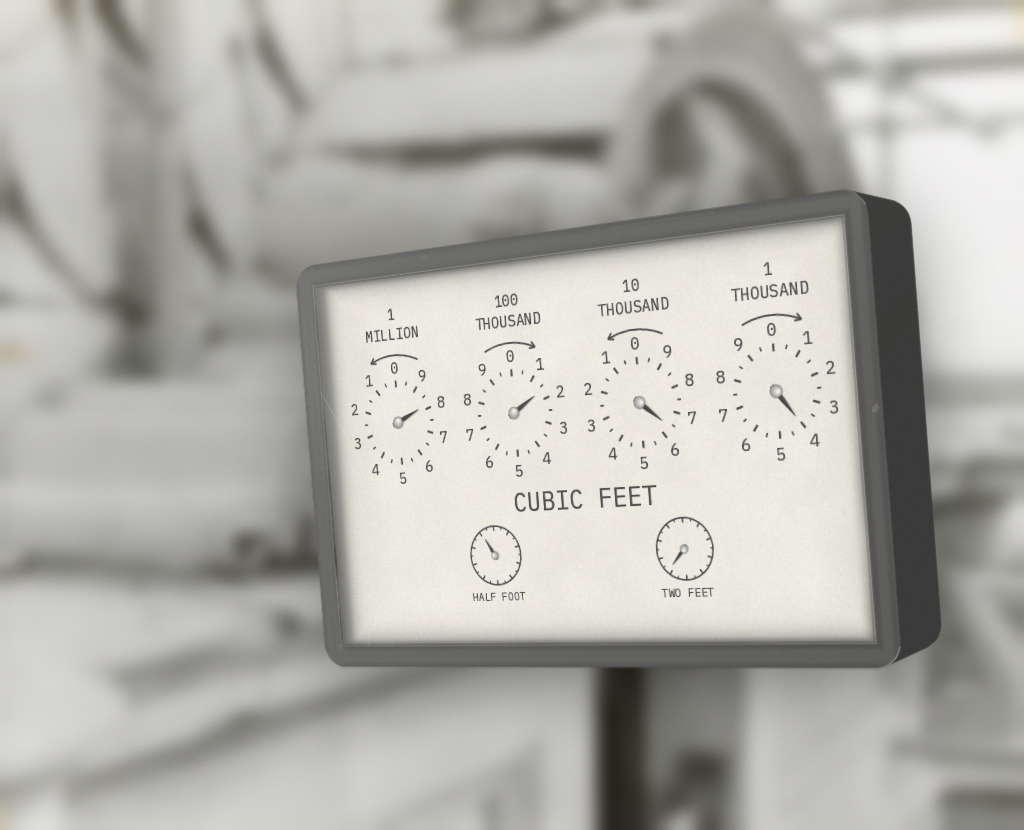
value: **816400** ft³
